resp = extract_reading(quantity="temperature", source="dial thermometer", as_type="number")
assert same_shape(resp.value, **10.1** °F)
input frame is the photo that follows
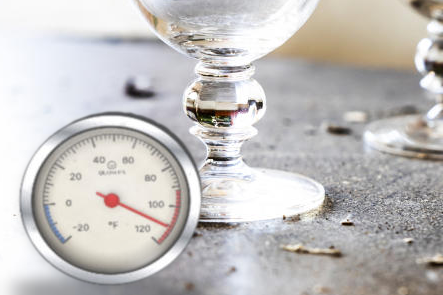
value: **110** °F
